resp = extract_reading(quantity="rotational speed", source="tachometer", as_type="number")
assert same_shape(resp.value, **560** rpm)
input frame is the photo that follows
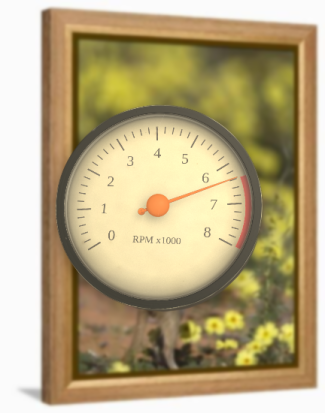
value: **6400** rpm
